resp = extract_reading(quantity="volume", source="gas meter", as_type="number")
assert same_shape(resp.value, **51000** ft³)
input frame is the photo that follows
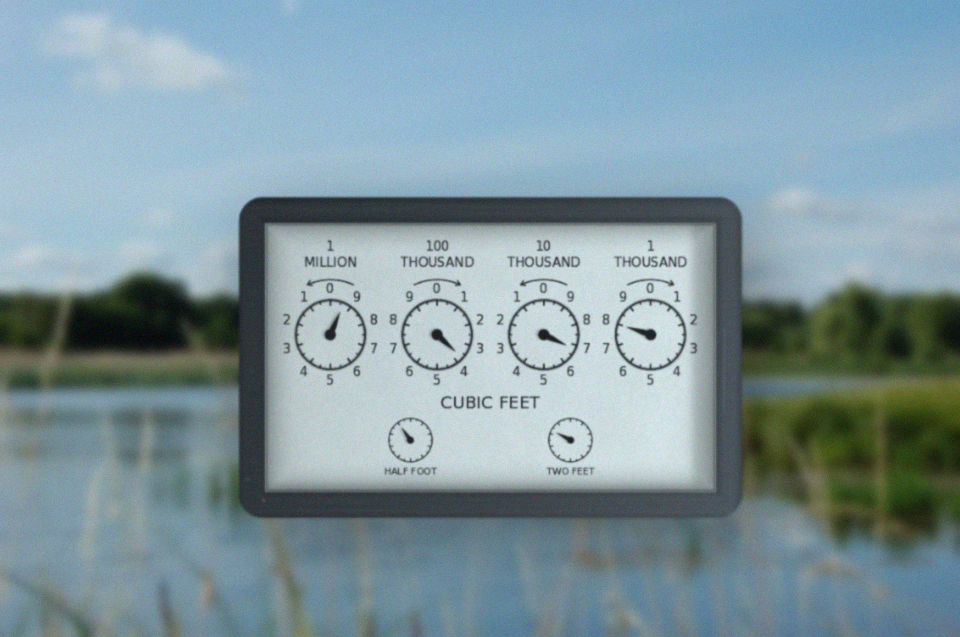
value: **936800** ft³
